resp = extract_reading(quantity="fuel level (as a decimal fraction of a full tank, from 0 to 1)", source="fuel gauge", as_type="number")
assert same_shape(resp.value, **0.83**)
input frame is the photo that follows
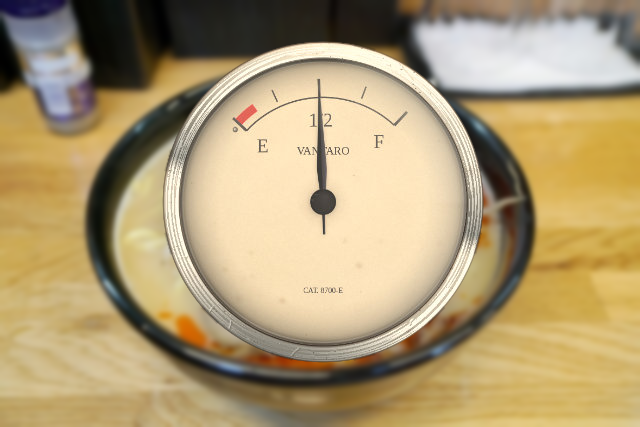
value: **0.5**
